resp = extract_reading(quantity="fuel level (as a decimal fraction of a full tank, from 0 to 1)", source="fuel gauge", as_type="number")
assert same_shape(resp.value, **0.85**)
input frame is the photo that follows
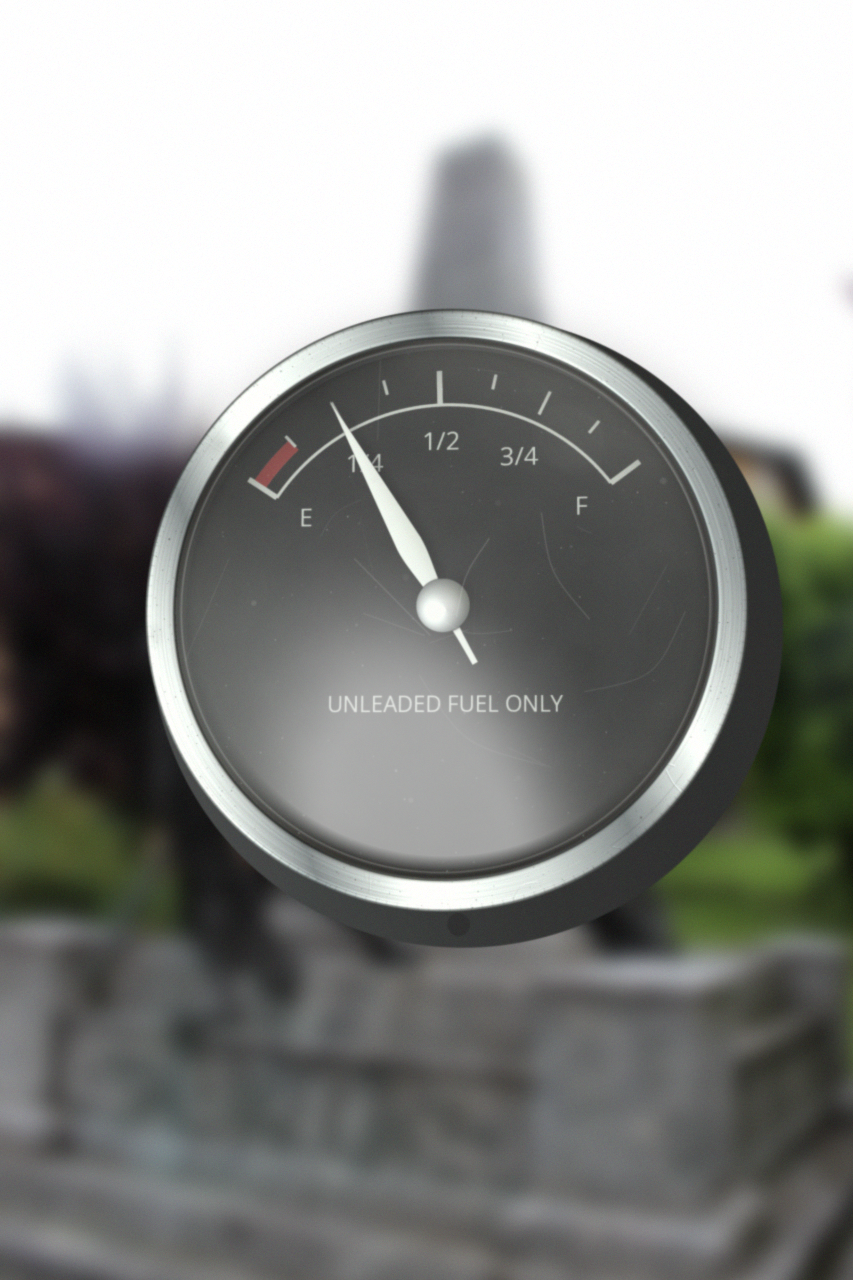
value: **0.25**
